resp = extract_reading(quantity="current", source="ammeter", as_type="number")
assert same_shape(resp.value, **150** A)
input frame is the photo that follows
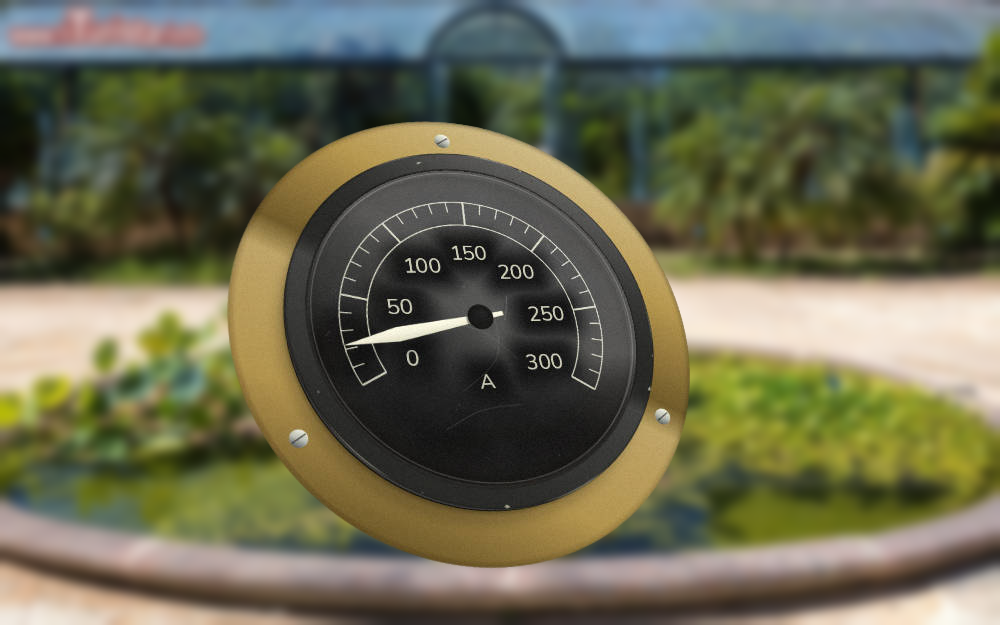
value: **20** A
